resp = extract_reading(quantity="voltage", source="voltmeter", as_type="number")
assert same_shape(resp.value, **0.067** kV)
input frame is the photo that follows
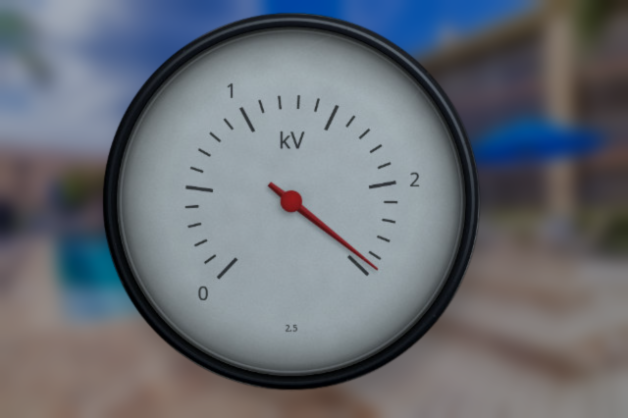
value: **2.45** kV
